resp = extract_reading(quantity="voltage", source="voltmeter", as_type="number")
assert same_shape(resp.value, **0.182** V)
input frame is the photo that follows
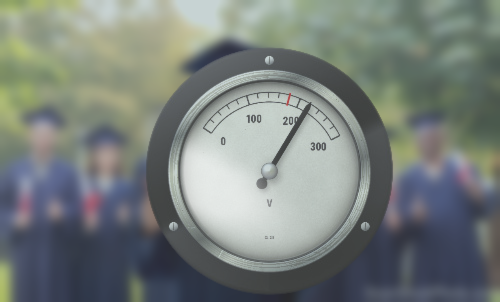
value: **220** V
